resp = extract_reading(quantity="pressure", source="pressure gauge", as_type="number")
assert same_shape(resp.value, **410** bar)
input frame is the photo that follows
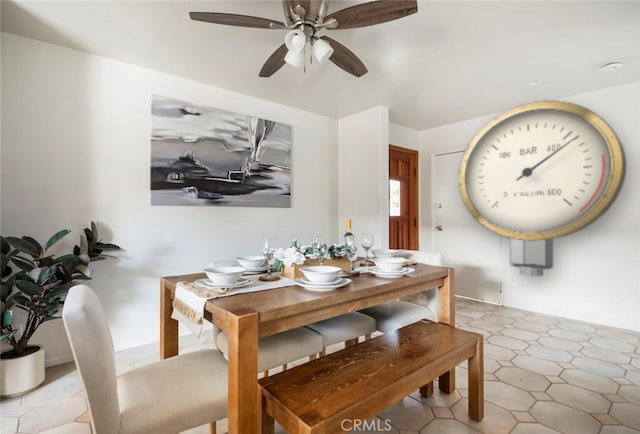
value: **420** bar
